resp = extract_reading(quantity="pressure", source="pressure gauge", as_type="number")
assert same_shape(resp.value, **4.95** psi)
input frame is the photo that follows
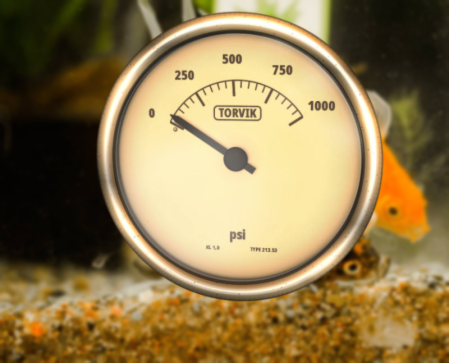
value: **50** psi
